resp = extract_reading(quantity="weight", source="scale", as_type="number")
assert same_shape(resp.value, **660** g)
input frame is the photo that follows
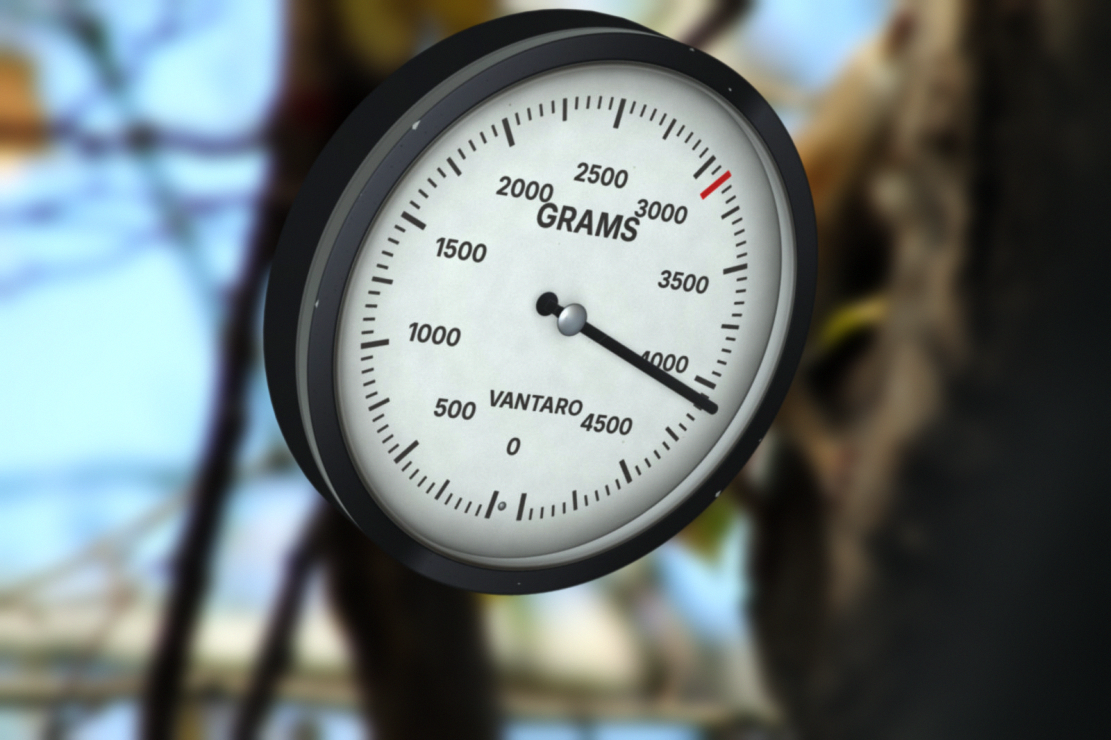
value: **4075** g
